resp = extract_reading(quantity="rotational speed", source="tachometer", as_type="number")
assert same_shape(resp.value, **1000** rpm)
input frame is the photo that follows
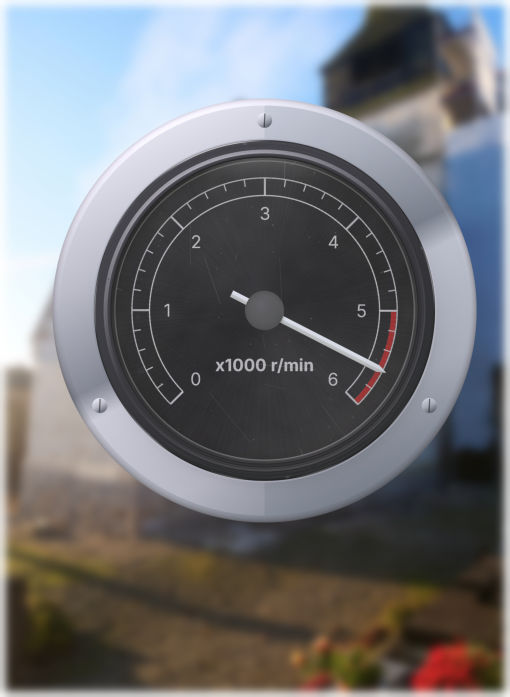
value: **5600** rpm
